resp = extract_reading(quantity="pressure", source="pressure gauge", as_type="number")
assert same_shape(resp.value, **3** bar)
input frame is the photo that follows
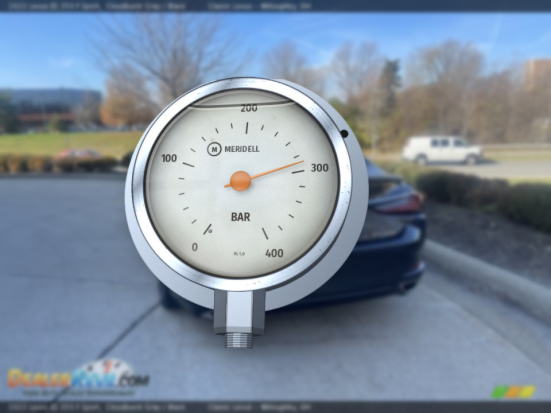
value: **290** bar
